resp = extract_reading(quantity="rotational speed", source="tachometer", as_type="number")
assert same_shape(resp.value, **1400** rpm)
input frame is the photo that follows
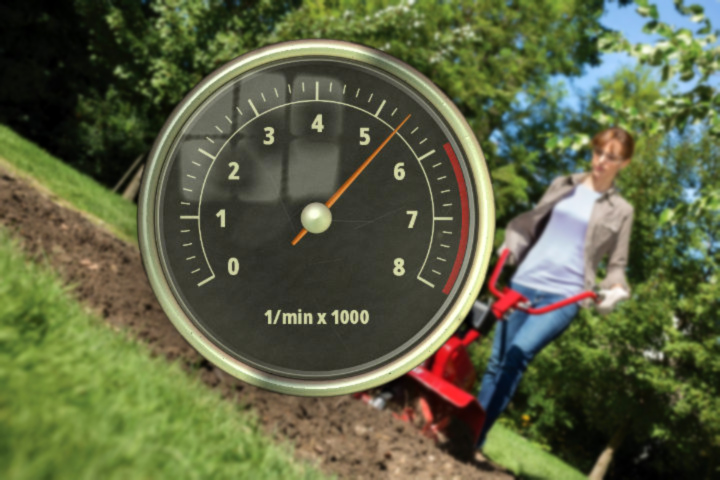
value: **5400** rpm
